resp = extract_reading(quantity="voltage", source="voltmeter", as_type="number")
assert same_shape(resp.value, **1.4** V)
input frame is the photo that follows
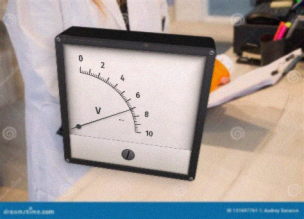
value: **7** V
